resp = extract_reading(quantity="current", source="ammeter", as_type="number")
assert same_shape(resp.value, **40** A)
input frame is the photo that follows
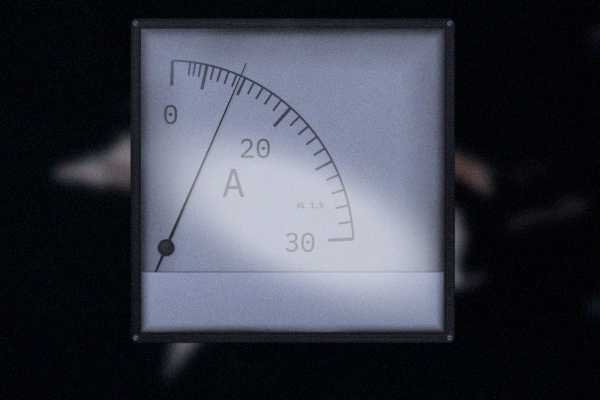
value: **14.5** A
